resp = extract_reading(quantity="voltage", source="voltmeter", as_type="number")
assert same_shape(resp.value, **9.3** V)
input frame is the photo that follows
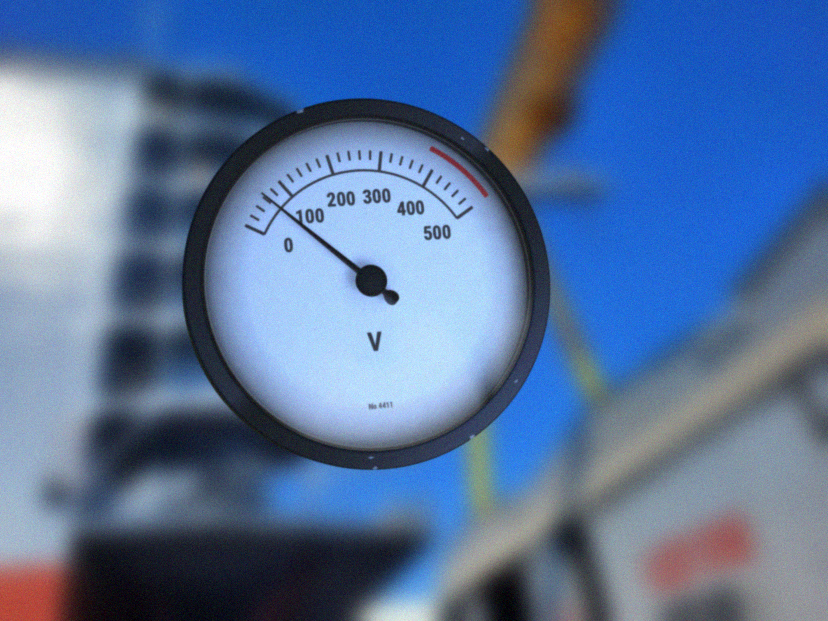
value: **60** V
